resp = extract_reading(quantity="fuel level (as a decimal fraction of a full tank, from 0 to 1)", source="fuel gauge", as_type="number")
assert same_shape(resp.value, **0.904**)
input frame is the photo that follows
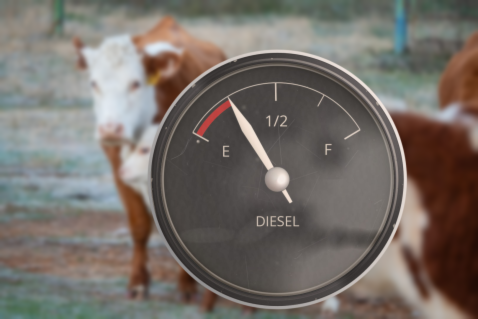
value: **0.25**
